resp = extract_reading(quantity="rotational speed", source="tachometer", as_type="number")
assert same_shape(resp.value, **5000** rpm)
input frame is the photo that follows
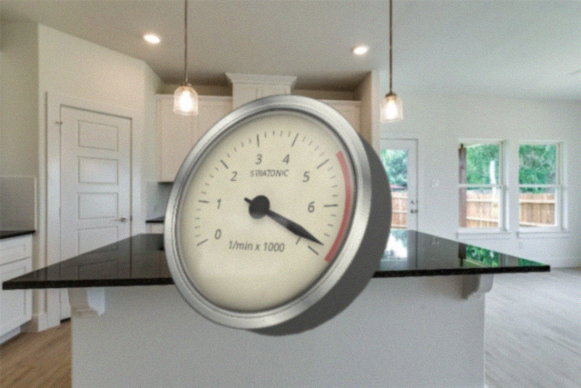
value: **6800** rpm
